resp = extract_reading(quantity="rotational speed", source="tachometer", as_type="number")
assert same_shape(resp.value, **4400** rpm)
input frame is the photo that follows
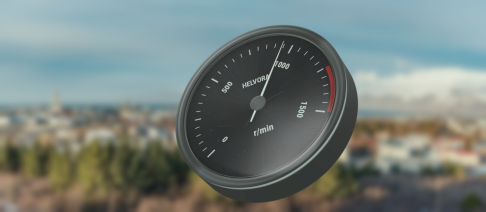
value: **950** rpm
